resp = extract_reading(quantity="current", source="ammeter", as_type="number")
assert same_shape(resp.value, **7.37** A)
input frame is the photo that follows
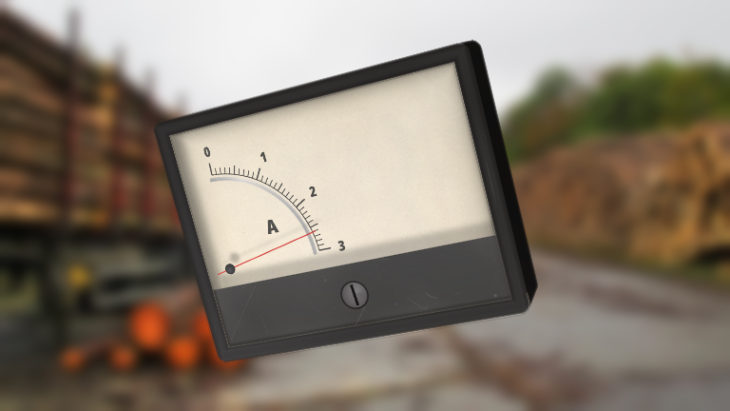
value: **2.6** A
